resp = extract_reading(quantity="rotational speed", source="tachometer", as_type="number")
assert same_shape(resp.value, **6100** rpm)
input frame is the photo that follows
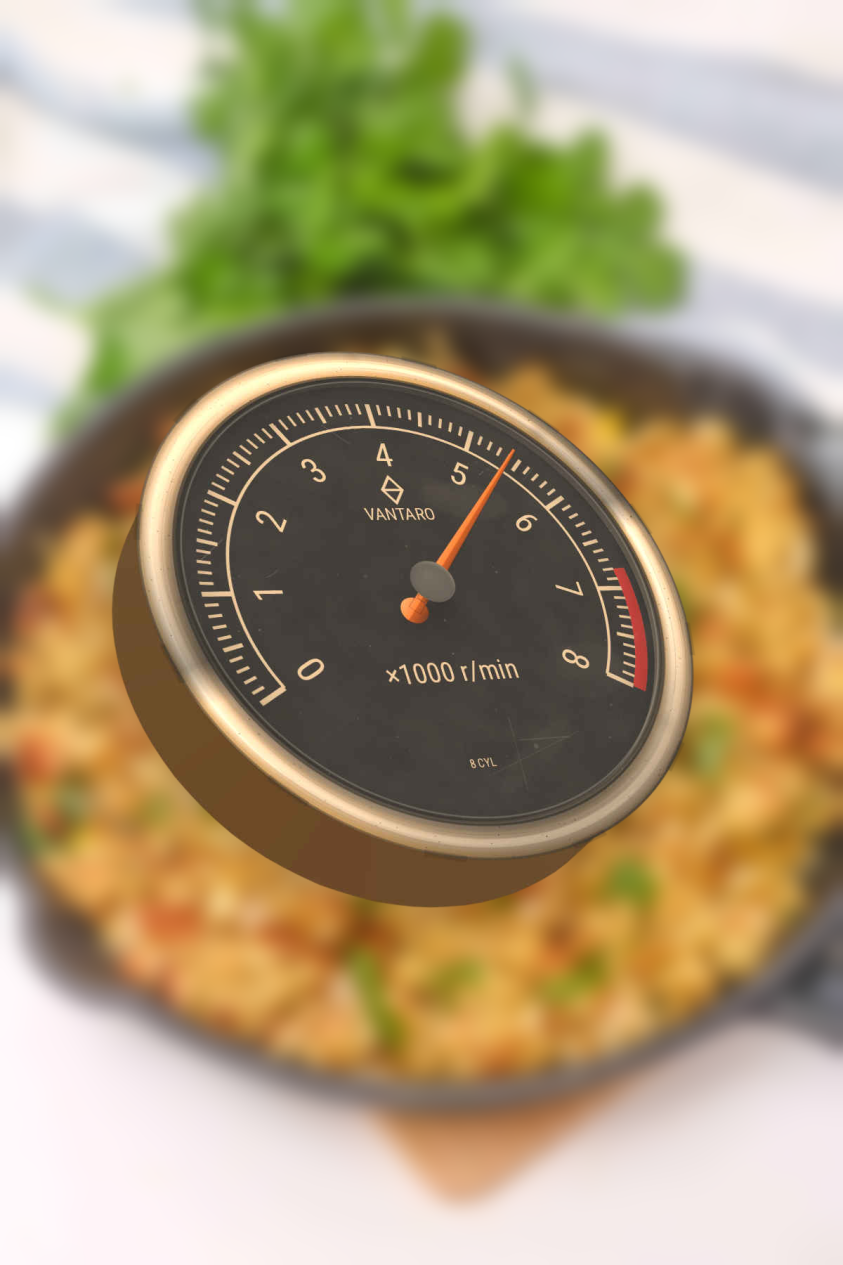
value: **5400** rpm
